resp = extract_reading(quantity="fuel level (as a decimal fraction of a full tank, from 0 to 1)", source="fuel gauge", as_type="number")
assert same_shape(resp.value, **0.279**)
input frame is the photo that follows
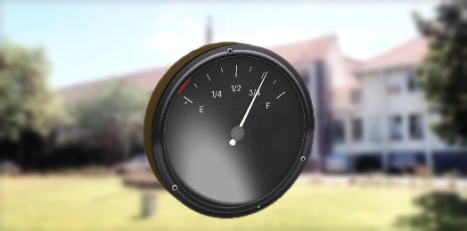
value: **0.75**
